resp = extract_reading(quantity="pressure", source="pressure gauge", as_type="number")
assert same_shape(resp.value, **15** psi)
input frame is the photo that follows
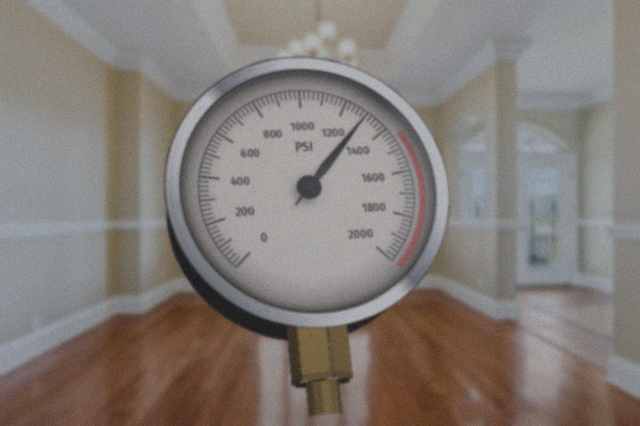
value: **1300** psi
